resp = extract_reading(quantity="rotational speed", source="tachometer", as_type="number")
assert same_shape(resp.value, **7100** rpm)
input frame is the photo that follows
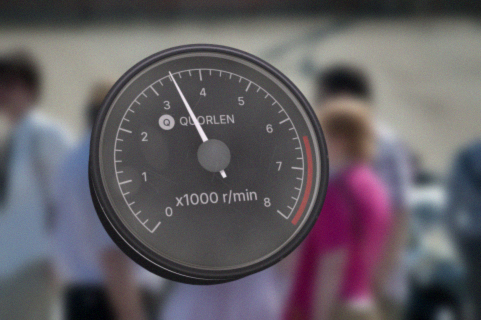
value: **3400** rpm
